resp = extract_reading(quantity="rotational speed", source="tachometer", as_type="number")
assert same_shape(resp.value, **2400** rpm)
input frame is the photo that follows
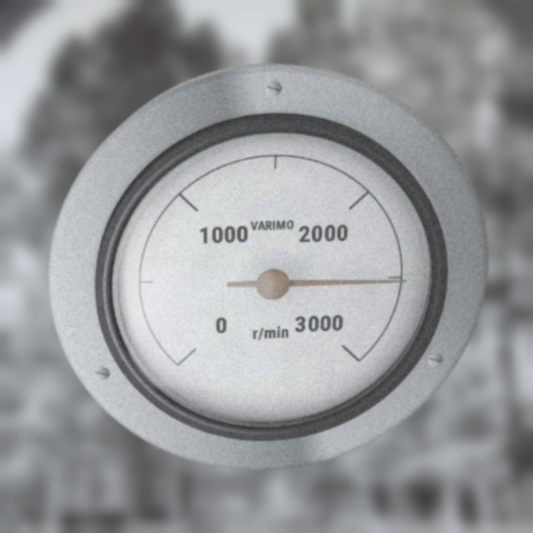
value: **2500** rpm
